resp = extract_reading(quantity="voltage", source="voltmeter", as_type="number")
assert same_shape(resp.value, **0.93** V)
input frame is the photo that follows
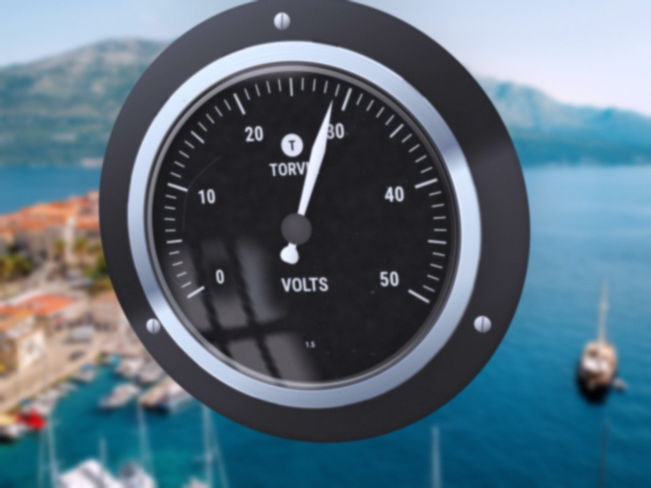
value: **29** V
